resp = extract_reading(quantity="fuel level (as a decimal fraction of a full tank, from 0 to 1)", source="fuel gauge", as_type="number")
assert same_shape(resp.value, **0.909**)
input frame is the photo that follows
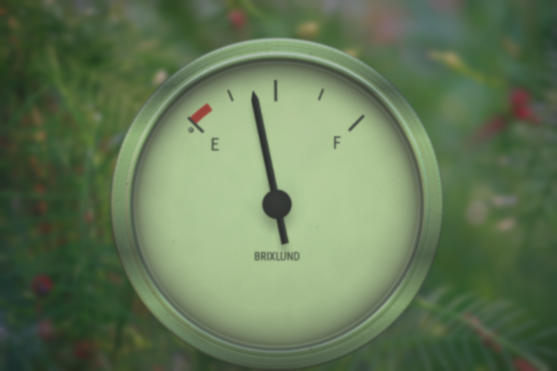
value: **0.375**
